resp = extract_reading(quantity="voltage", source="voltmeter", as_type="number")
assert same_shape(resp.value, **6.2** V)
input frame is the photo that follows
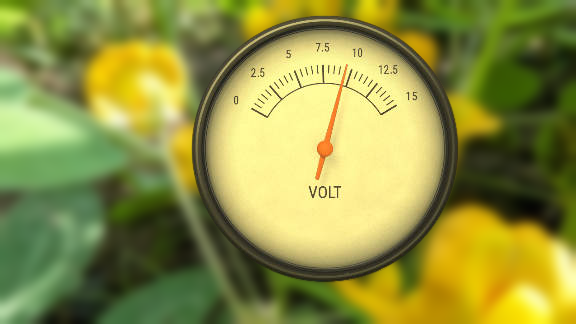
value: **9.5** V
